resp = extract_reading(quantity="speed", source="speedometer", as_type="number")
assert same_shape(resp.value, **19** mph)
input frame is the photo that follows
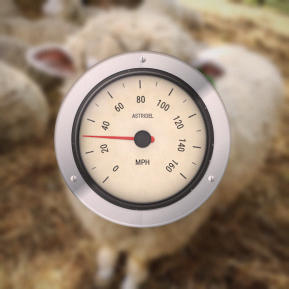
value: **30** mph
